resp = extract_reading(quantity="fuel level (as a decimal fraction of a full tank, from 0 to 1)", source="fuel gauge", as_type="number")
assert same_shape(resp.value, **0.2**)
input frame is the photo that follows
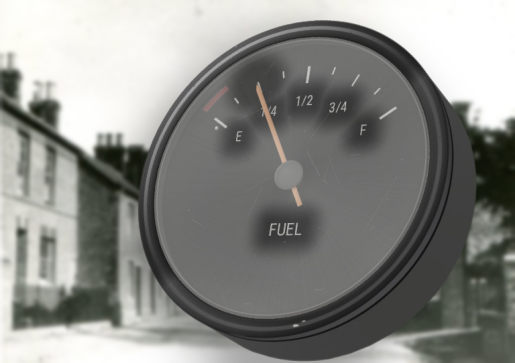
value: **0.25**
